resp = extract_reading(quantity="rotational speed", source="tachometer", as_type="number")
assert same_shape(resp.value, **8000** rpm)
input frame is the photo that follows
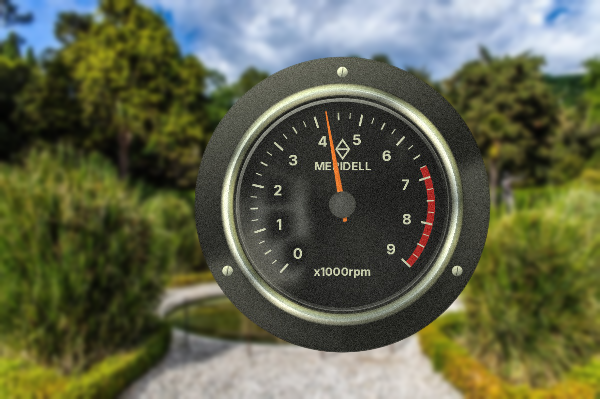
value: **4250** rpm
